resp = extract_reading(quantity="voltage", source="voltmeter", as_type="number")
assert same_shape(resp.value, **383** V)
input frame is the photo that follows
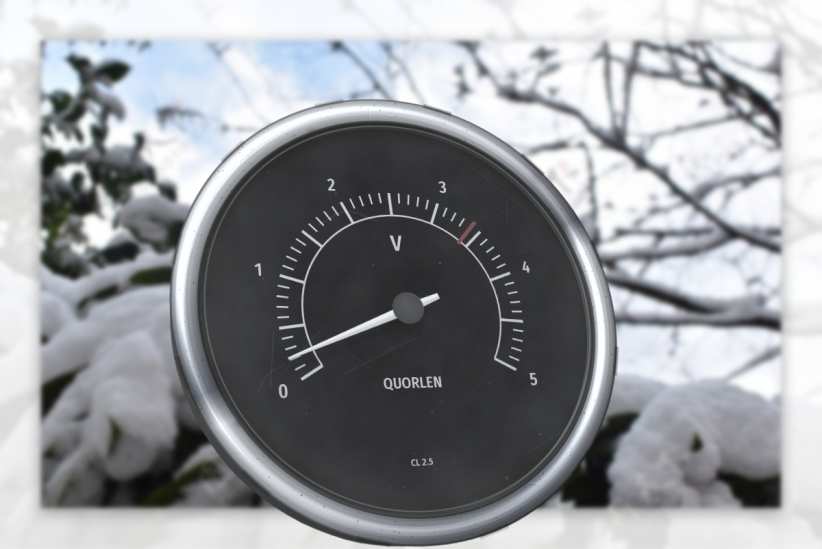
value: **0.2** V
